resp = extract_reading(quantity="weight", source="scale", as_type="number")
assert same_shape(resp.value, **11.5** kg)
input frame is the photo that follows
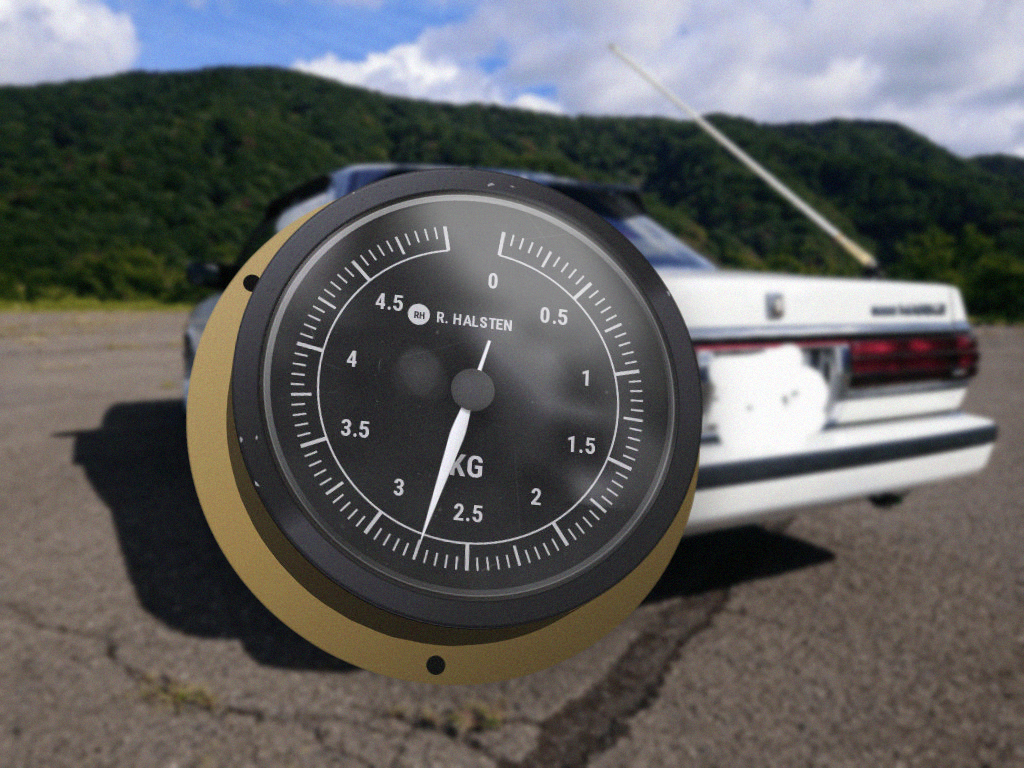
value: **2.75** kg
